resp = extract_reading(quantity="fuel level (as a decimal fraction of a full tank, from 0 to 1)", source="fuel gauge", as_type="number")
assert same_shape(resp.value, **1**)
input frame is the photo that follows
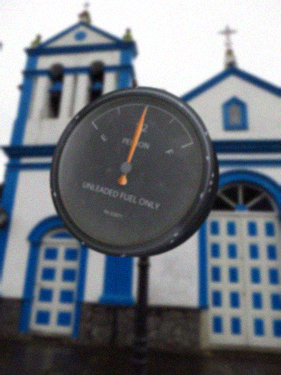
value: **0.5**
